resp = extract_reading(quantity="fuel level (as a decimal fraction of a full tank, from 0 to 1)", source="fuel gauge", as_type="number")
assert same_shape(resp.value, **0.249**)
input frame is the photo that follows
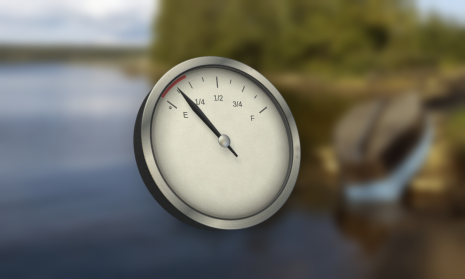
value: **0.125**
